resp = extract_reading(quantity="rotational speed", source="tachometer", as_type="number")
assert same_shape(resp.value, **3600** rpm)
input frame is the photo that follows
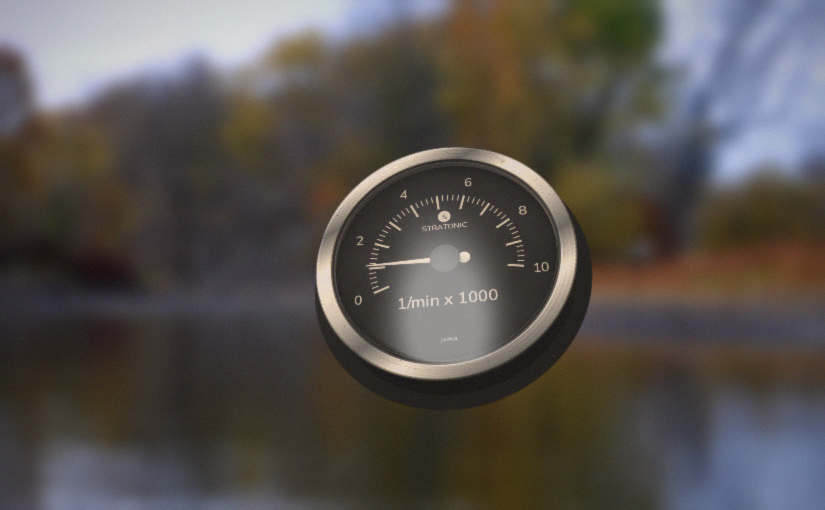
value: **1000** rpm
